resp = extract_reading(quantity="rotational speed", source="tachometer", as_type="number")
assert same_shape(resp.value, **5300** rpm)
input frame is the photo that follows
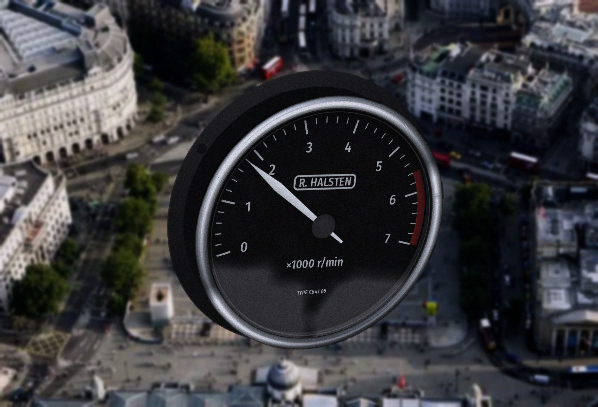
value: **1800** rpm
